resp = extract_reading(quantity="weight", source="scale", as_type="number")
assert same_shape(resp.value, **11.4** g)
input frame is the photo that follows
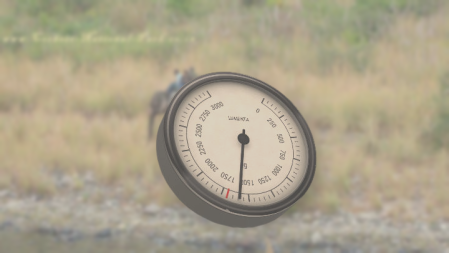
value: **1600** g
